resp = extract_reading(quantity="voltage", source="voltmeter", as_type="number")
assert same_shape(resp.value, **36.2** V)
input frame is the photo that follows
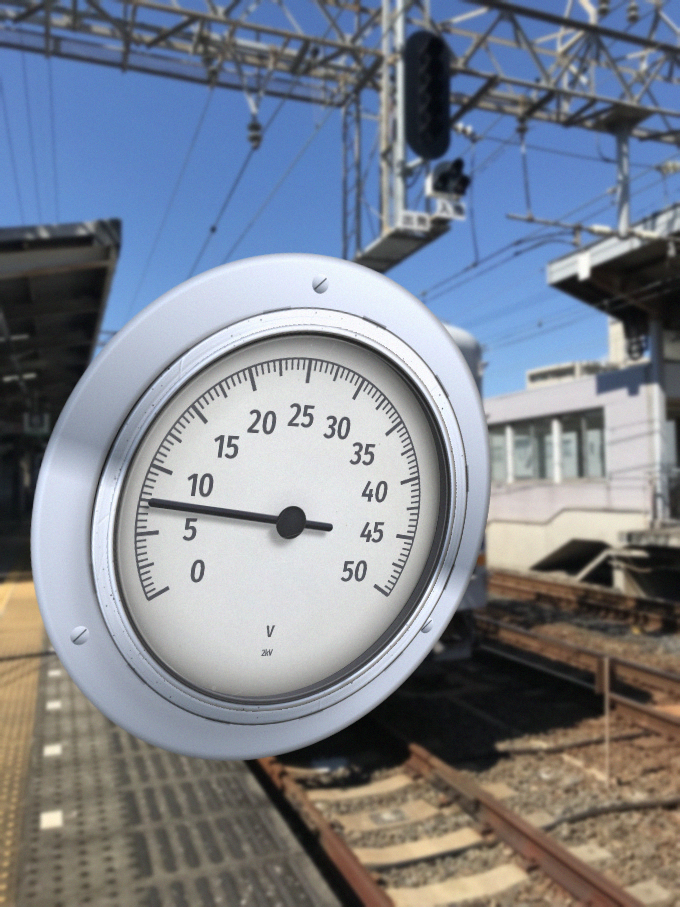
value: **7.5** V
